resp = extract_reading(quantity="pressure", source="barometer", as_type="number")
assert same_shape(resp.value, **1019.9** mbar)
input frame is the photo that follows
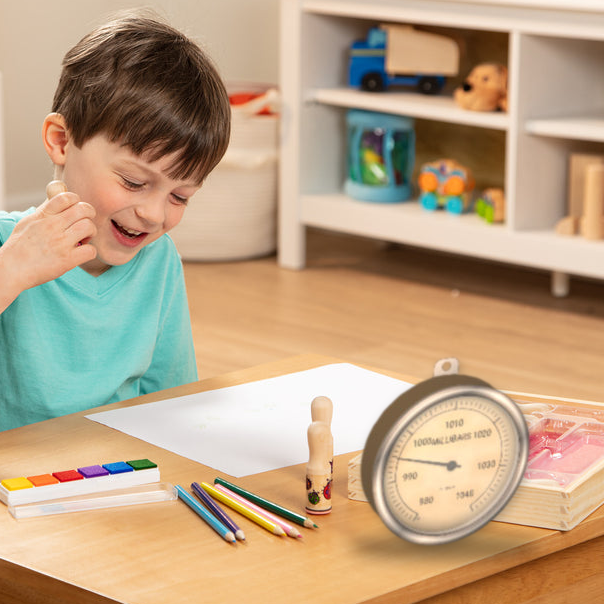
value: **995** mbar
